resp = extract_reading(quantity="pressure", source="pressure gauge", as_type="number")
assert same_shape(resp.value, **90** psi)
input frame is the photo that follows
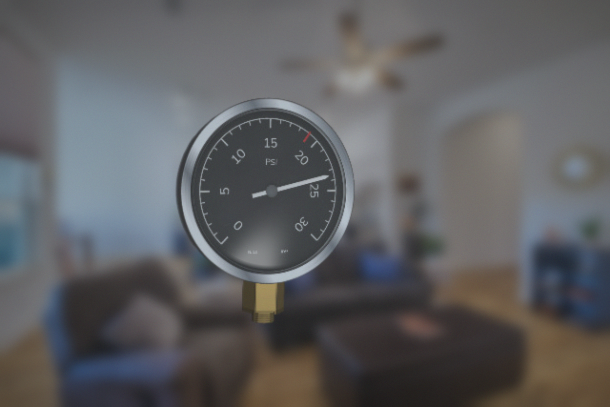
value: **23.5** psi
